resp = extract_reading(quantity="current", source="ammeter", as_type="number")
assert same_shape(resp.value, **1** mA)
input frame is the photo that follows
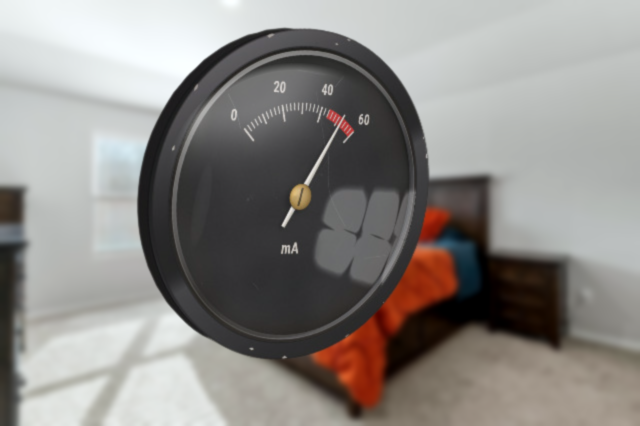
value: **50** mA
